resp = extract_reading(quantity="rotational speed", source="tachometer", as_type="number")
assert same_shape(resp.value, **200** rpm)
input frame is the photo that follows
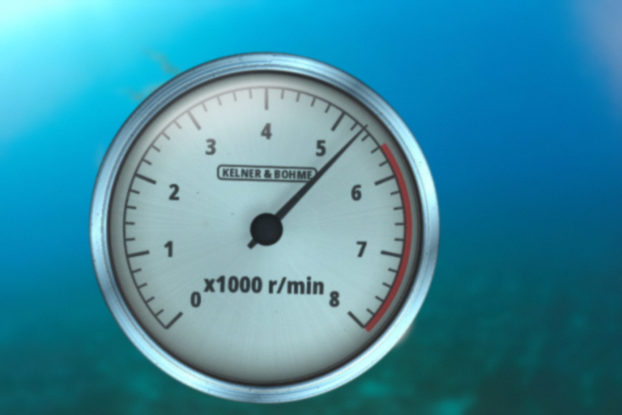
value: **5300** rpm
